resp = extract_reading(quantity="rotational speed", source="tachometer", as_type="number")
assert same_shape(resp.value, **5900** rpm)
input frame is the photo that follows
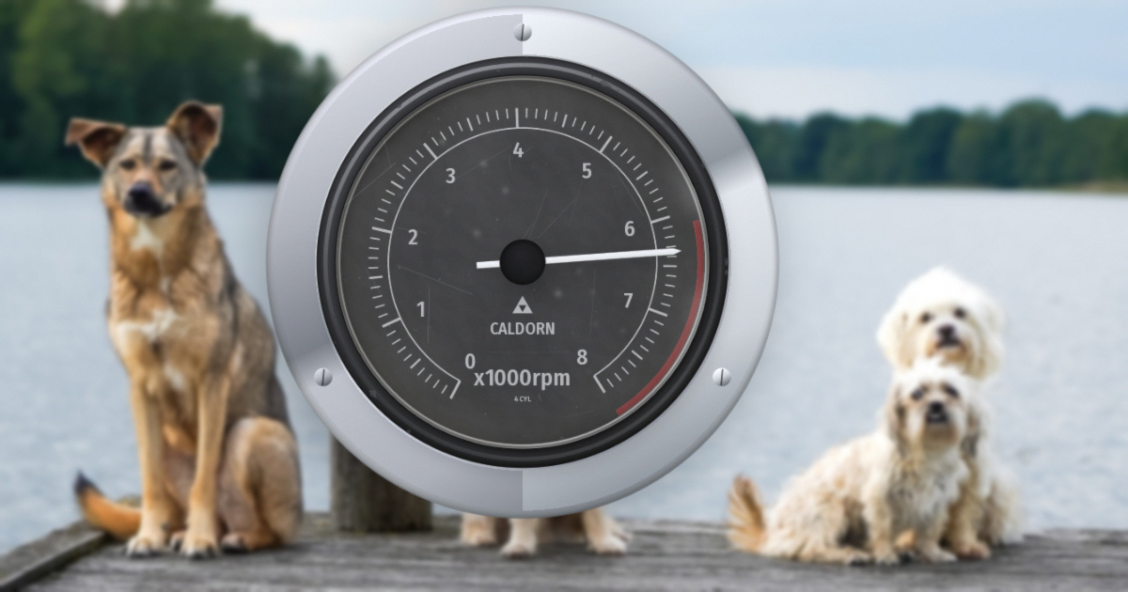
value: **6350** rpm
